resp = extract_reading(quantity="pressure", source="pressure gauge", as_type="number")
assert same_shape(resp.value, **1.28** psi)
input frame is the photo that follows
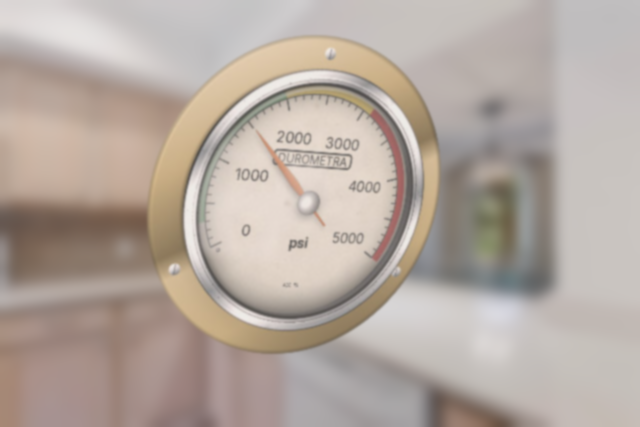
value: **1500** psi
